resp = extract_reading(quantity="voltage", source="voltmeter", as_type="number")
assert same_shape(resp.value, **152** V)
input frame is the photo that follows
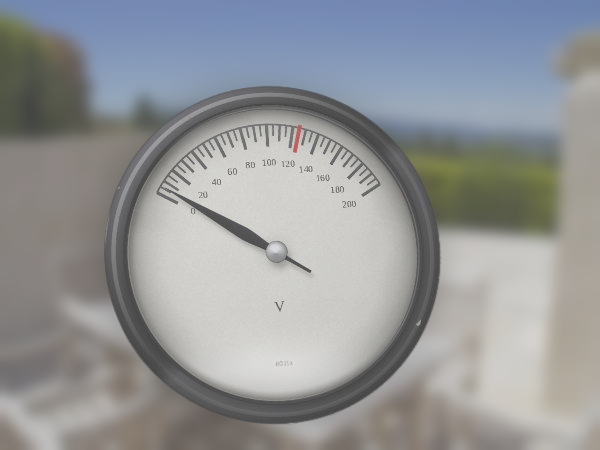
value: **5** V
